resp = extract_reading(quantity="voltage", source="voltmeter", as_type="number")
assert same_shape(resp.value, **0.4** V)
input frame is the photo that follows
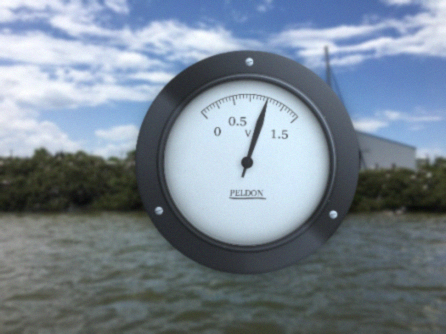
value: **1** V
